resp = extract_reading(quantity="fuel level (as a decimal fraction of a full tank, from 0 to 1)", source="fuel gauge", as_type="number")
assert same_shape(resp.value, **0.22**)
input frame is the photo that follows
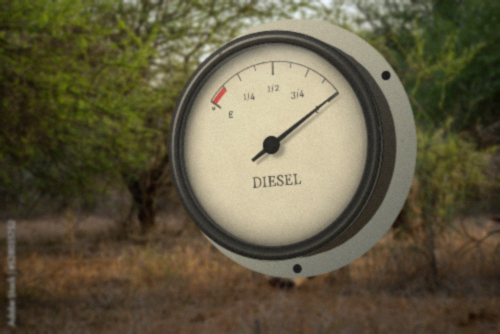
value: **1**
